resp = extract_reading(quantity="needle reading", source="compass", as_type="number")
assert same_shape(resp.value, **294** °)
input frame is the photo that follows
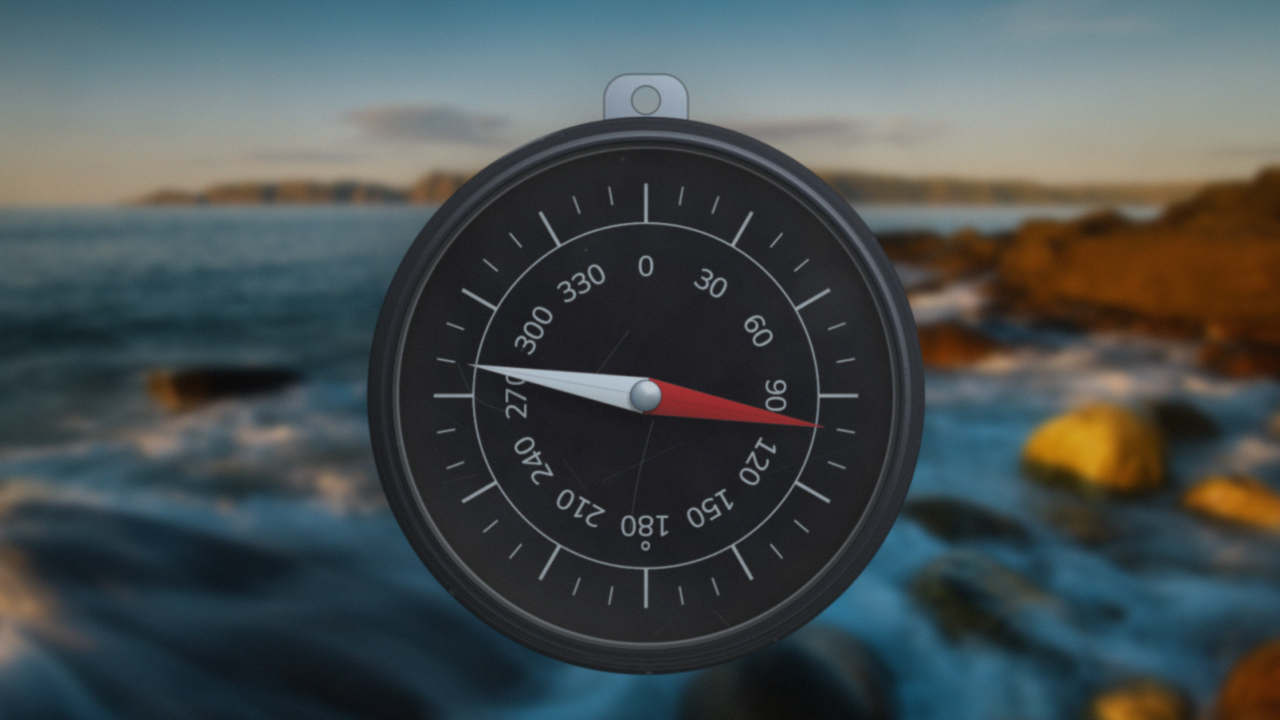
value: **100** °
